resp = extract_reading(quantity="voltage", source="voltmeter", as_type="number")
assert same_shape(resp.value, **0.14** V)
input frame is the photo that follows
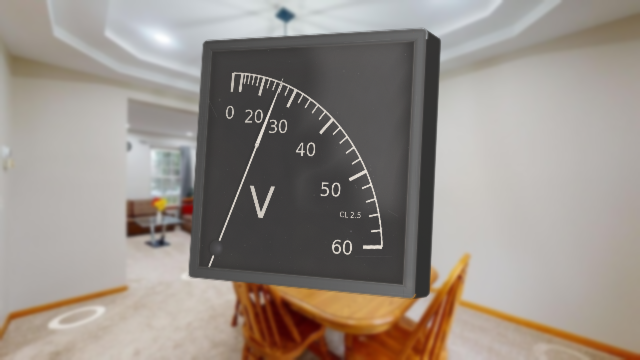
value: **26** V
